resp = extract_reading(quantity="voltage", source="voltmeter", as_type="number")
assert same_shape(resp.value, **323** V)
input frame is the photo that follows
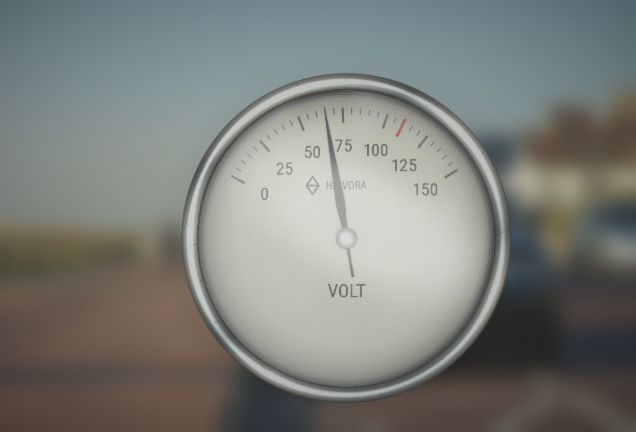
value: **65** V
